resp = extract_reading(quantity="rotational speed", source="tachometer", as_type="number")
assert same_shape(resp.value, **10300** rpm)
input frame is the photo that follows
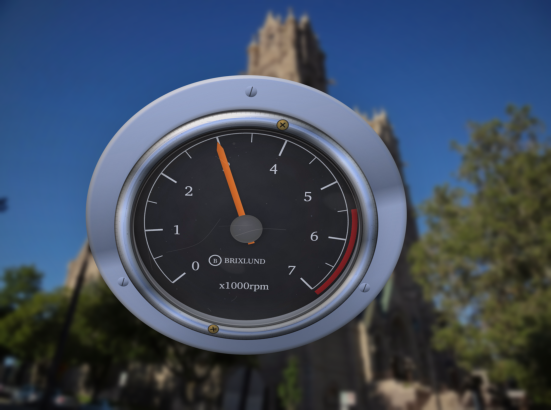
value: **3000** rpm
